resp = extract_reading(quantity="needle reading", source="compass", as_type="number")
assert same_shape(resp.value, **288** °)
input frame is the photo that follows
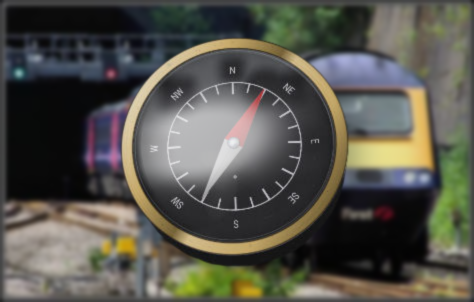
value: **30** °
